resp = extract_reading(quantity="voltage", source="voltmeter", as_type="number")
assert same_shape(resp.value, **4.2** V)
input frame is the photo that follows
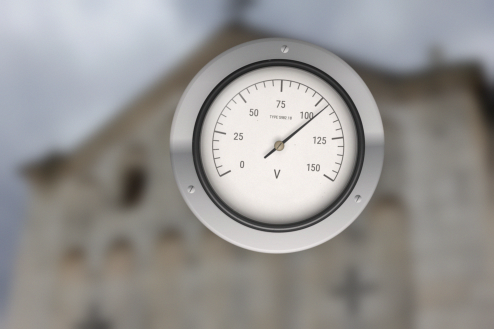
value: **105** V
